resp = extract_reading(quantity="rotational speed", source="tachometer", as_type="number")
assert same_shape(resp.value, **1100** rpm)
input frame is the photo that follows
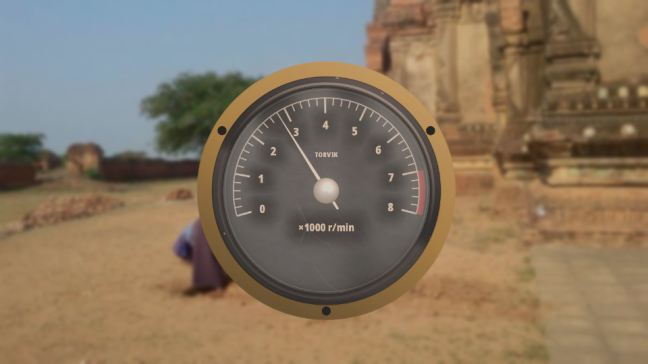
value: **2800** rpm
